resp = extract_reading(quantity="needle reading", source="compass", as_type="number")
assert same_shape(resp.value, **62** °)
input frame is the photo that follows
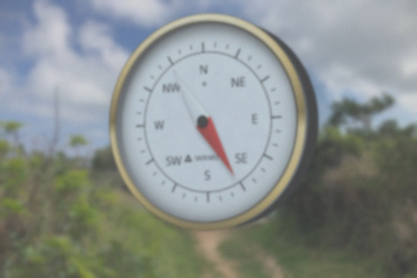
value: **150** °
